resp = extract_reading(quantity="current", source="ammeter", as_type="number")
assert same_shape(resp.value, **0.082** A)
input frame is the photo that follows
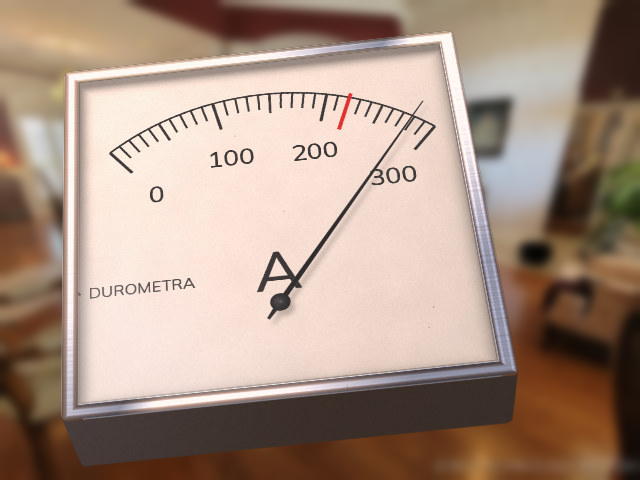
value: **280** A
